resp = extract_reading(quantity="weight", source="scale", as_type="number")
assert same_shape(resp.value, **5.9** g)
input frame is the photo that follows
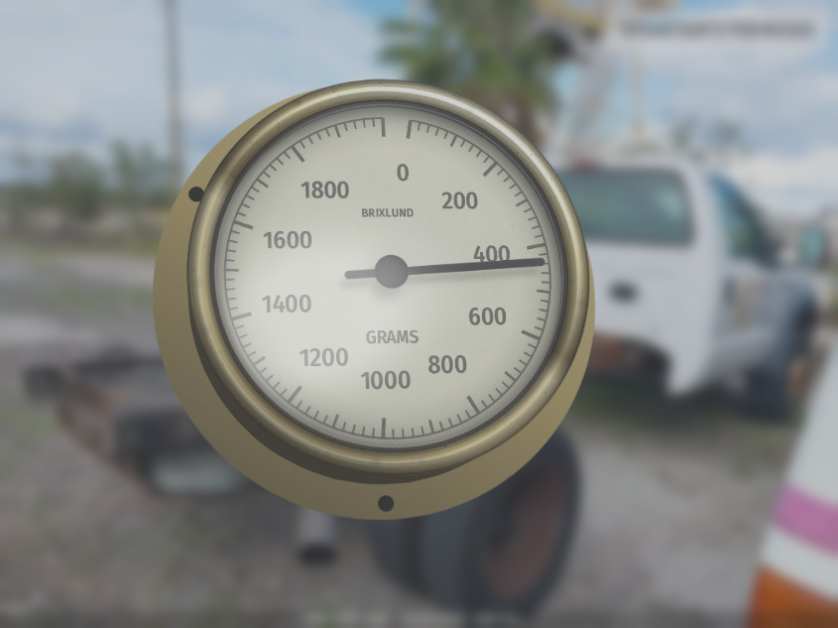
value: **440** g
